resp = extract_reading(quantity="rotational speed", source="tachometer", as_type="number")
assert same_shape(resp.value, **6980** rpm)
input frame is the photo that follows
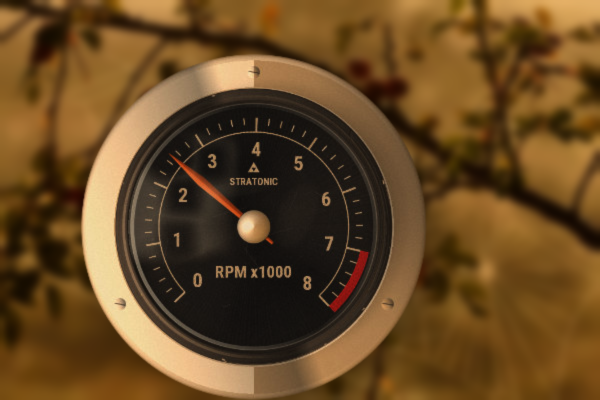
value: **2500** rpm
